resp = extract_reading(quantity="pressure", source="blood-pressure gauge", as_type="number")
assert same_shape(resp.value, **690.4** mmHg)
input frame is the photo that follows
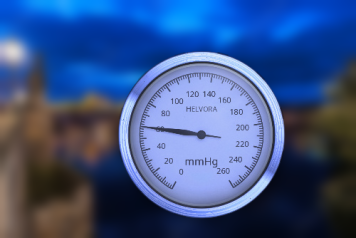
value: **60** mmHg
